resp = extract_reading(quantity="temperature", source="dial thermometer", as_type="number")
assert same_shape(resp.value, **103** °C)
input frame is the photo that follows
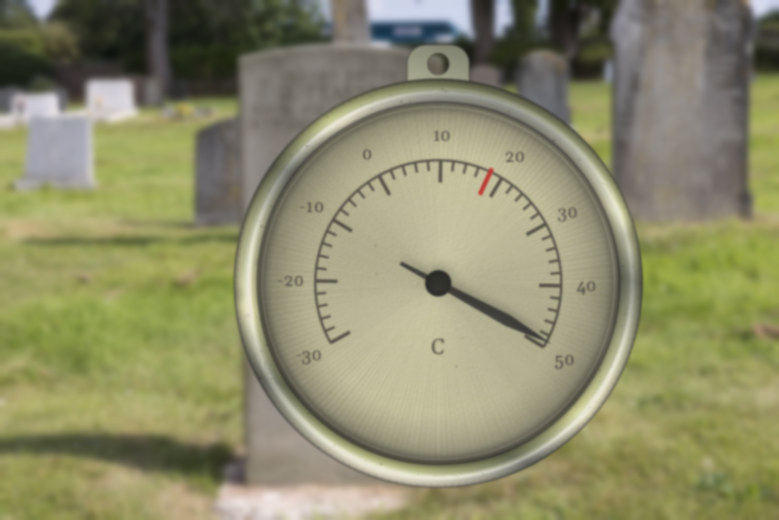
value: **49** °C
